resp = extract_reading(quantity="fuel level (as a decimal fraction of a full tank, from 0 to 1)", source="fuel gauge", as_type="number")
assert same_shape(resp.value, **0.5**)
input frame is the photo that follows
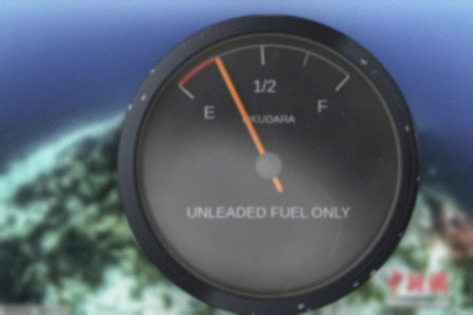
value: **0.25**
